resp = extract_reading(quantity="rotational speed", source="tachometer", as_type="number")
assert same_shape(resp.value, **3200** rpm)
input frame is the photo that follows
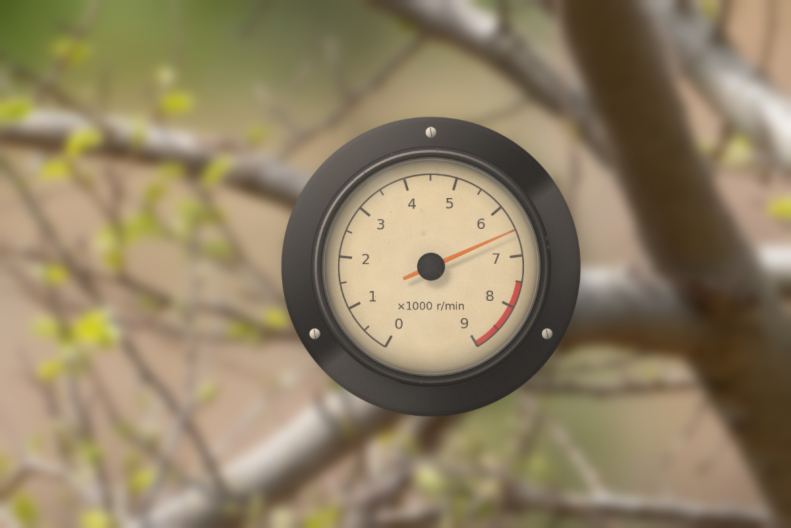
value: **6500** rpm
